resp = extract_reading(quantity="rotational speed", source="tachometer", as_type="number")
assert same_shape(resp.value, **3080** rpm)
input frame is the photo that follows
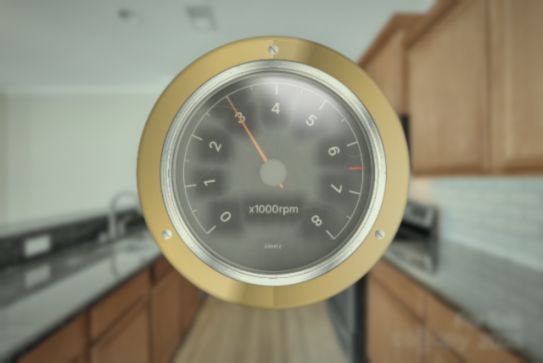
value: **3000** rpm
